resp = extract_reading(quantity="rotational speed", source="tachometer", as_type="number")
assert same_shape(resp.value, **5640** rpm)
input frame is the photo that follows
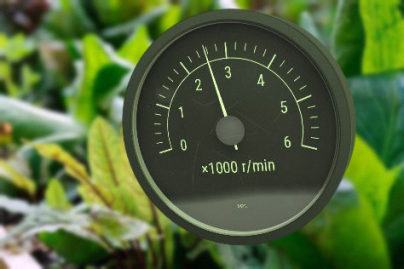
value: **2600** rpm
